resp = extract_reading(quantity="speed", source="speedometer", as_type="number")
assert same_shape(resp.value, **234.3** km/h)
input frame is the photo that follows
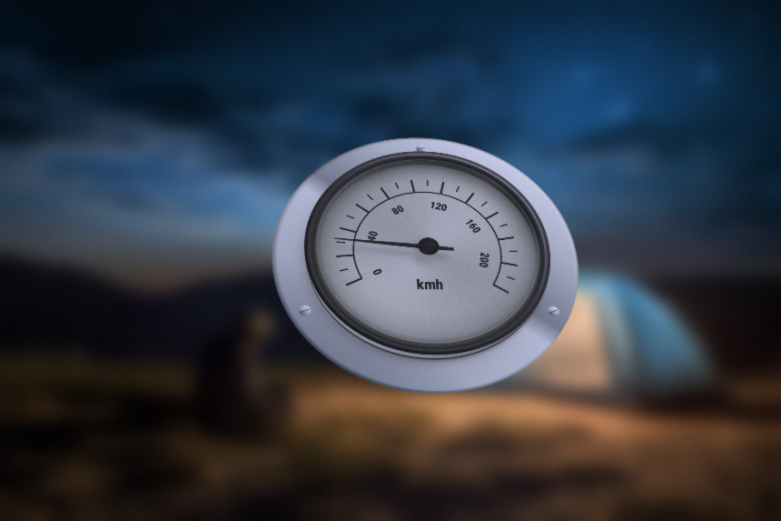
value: **30** km/h
